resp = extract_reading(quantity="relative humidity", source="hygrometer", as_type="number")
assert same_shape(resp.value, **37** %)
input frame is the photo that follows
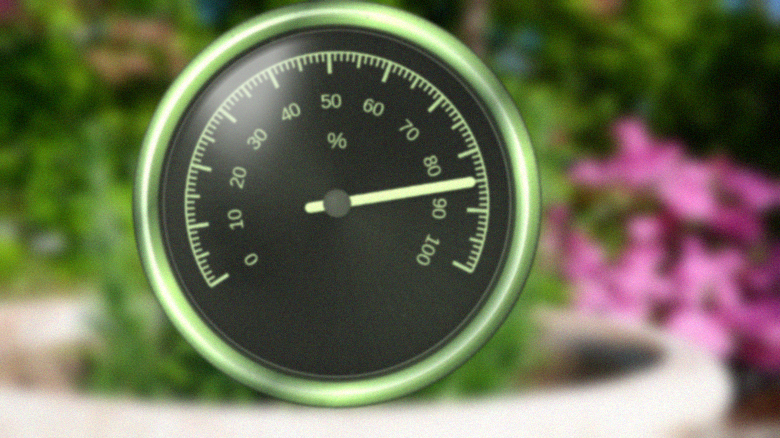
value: **85** %
